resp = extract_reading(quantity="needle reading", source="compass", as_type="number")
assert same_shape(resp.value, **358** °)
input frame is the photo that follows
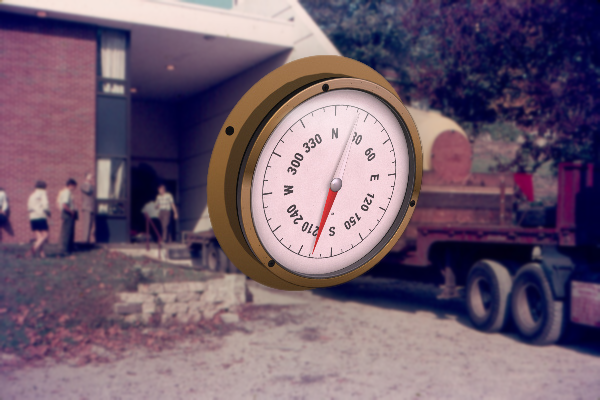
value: **200** °
